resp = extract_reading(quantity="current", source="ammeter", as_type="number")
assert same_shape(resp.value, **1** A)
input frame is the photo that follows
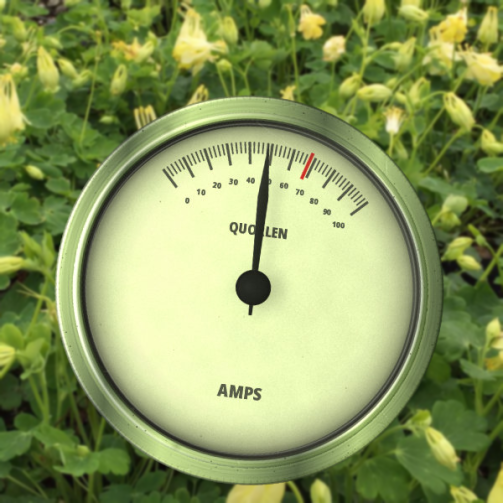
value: **48** A
